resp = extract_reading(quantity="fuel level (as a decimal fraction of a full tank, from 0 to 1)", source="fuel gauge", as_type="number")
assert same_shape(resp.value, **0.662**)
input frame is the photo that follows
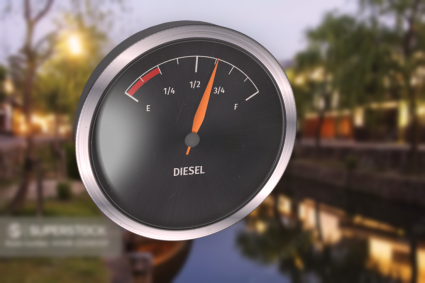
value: **0.625**
